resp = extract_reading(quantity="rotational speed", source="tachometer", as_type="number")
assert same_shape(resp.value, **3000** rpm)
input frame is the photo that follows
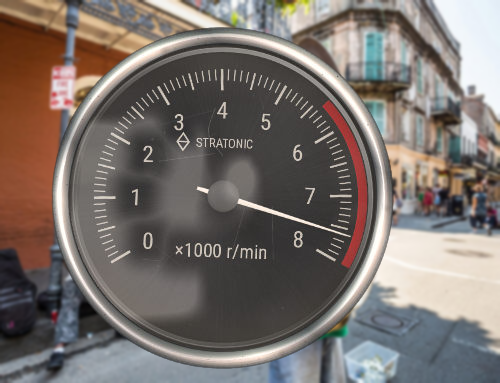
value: **7600** rpm
